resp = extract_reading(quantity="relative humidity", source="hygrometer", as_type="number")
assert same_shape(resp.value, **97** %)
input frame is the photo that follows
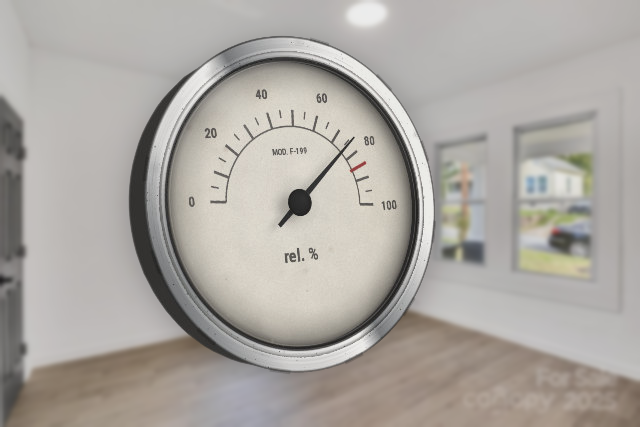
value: **75** %
